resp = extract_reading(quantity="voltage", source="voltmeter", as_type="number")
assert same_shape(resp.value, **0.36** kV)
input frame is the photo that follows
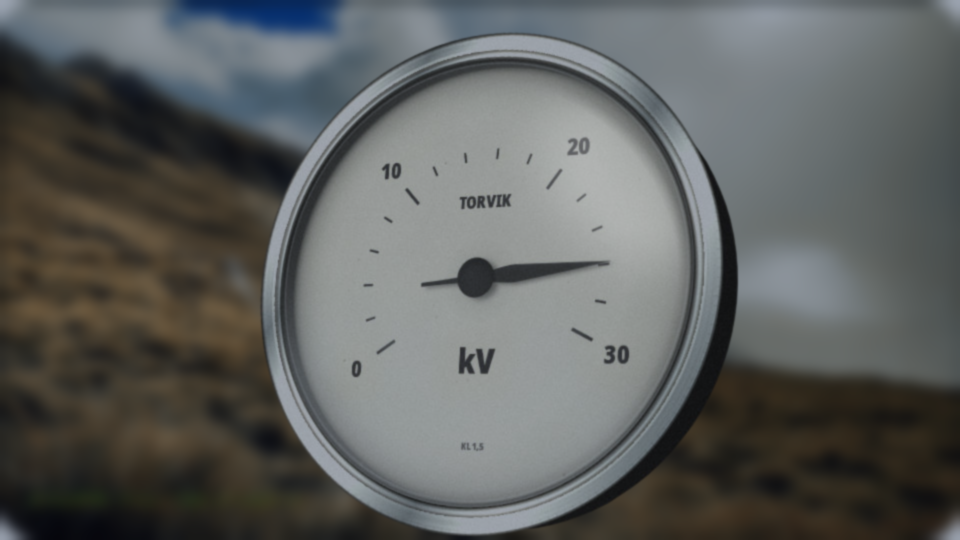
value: **26** kV
